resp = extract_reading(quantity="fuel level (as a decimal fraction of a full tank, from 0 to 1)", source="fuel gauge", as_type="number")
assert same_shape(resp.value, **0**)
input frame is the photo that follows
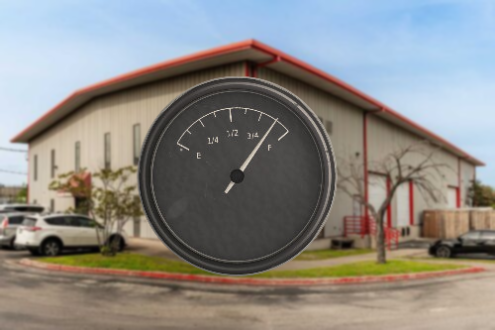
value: **0.875**
